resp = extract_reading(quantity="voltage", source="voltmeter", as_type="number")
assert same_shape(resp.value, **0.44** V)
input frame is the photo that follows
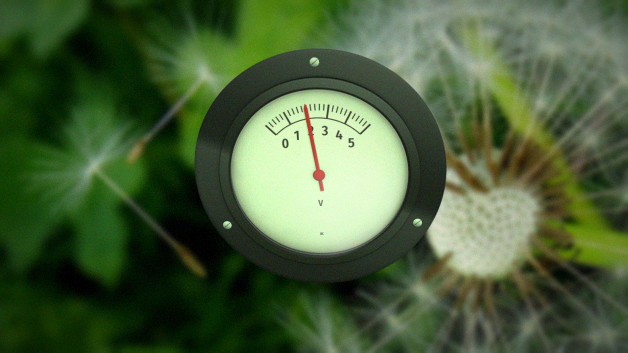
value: **2** V
